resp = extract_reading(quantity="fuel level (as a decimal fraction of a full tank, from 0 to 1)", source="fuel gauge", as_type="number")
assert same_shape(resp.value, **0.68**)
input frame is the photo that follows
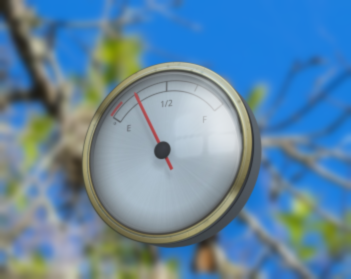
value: **0.25**
